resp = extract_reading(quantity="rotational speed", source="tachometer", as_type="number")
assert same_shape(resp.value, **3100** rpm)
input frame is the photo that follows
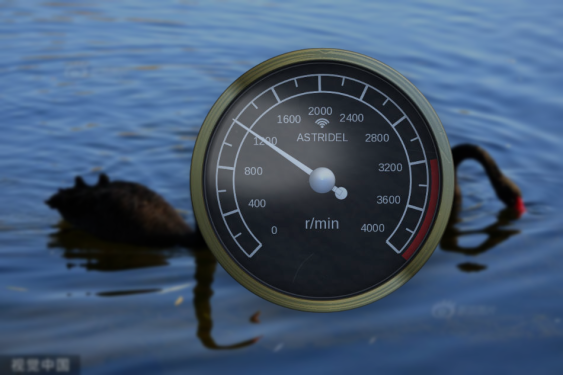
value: **1200** rpm
